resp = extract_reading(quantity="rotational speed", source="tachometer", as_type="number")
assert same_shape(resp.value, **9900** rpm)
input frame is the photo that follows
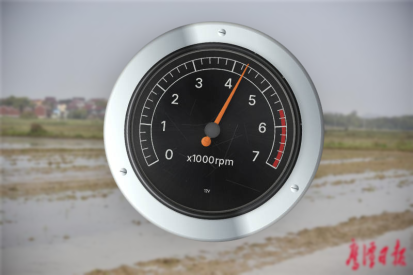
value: **4300** rpm
